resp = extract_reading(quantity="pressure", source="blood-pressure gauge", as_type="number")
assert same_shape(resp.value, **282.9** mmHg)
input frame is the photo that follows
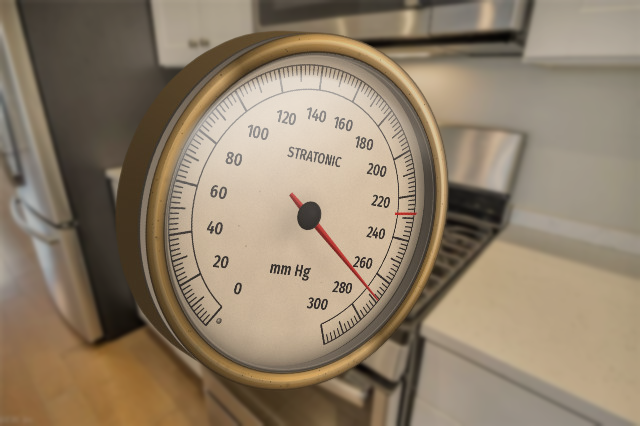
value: **270** mmHg
